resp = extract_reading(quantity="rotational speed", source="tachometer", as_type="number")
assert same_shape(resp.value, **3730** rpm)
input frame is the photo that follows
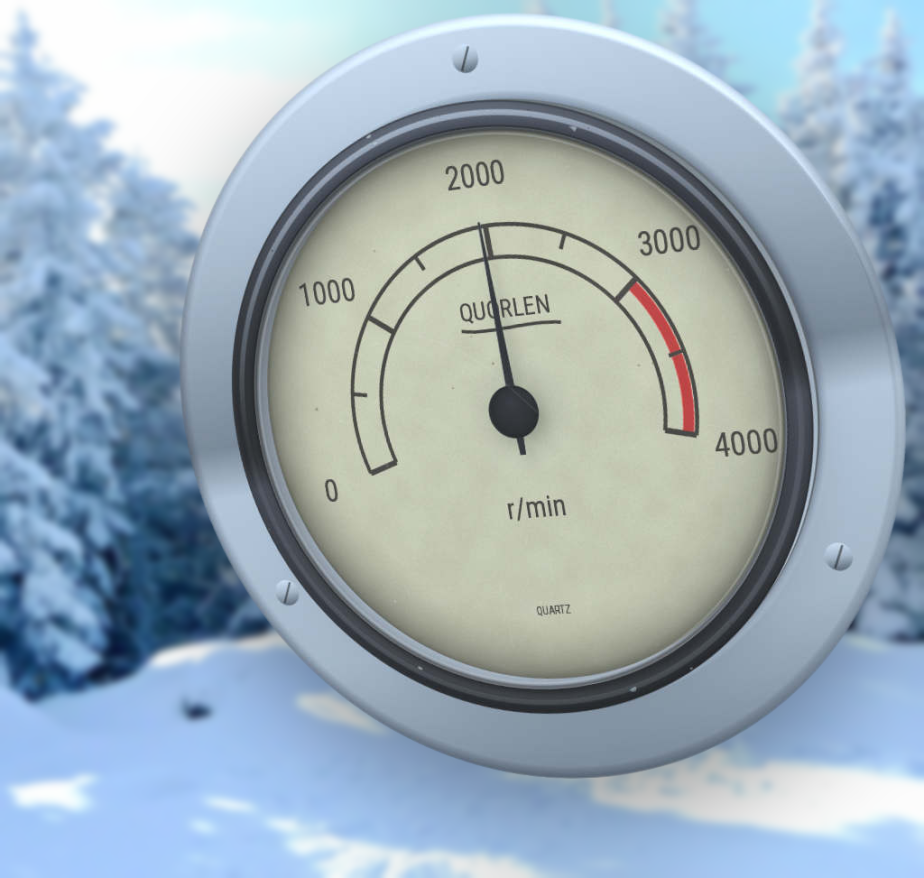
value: **2000** rpm
